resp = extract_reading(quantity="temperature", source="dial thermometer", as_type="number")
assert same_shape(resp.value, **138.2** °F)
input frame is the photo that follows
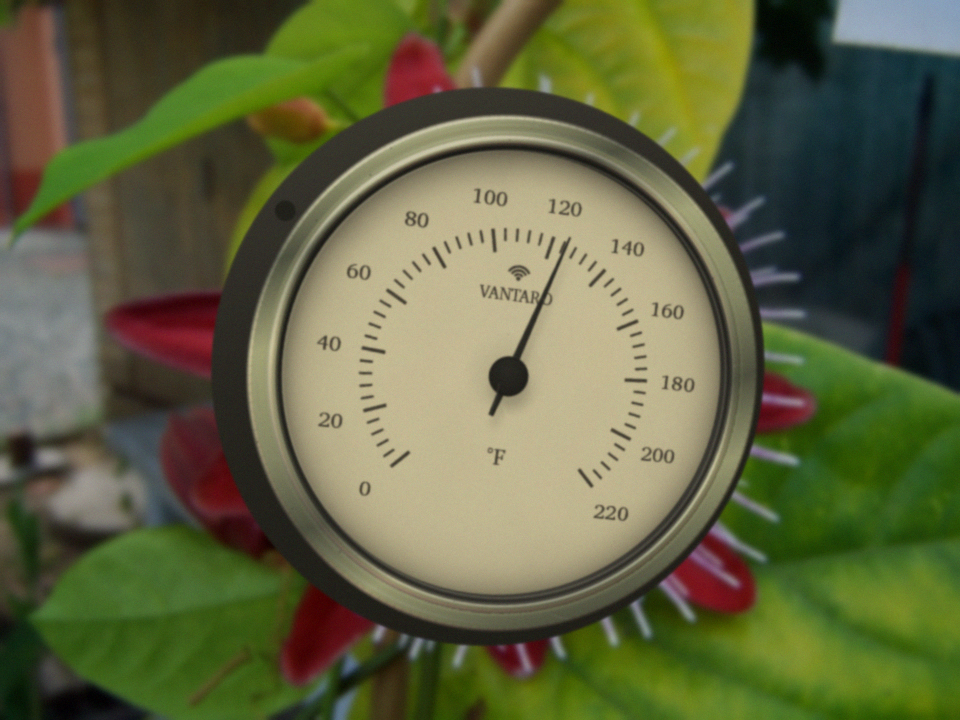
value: **124** °F
